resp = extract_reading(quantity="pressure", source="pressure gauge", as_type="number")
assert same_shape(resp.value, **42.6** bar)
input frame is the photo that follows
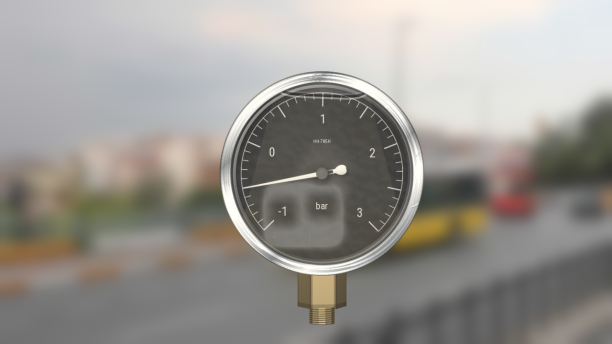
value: **-0.5** bar
